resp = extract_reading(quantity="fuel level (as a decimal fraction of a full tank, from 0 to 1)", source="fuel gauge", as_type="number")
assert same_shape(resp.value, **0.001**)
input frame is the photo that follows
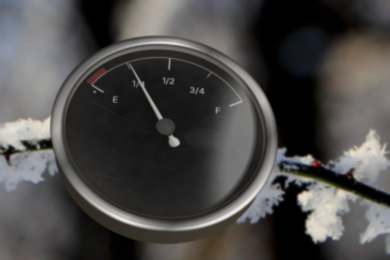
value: **0.25**
